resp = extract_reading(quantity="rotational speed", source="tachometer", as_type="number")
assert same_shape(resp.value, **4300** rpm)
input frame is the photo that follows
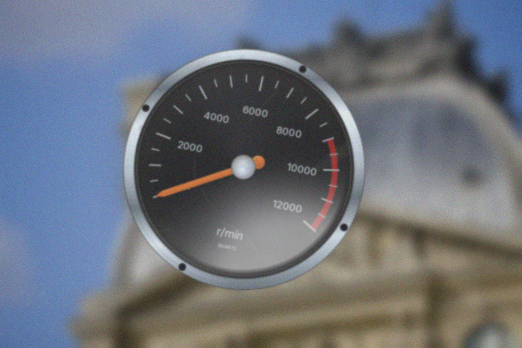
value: **0** rpm
